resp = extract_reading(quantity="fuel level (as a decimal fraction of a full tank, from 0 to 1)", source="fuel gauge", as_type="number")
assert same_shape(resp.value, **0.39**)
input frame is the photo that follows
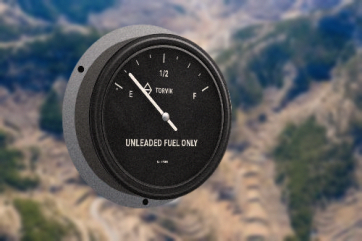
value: **0.125**
